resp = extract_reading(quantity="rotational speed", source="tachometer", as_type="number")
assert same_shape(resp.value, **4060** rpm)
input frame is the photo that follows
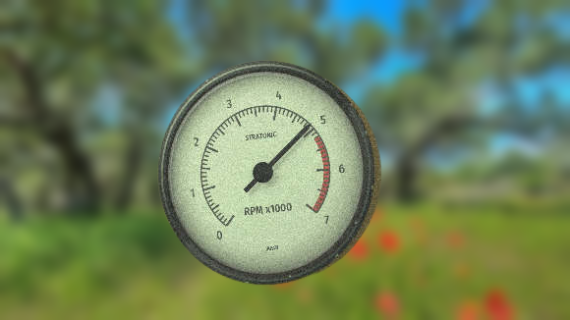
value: **4900** rpm
